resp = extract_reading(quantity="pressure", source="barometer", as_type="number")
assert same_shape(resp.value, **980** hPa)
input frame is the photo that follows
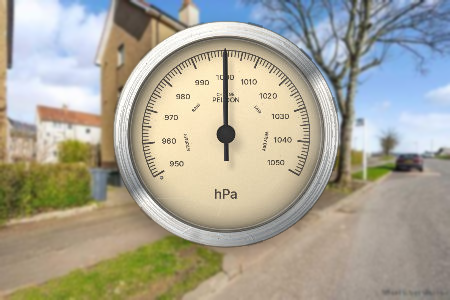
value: **1000** hPa
